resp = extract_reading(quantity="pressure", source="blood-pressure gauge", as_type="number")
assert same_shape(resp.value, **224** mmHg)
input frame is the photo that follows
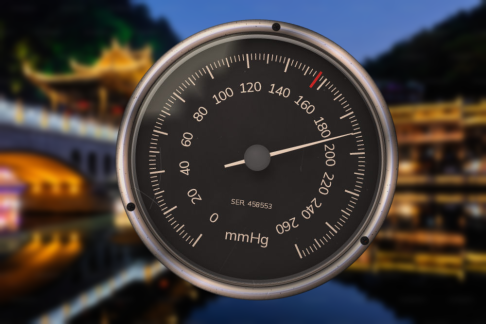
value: **190** mmHg
